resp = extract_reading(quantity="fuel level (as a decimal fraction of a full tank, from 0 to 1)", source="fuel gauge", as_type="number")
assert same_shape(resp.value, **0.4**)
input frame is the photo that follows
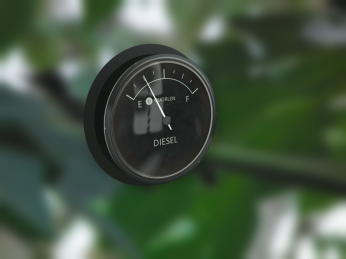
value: **0.25**
